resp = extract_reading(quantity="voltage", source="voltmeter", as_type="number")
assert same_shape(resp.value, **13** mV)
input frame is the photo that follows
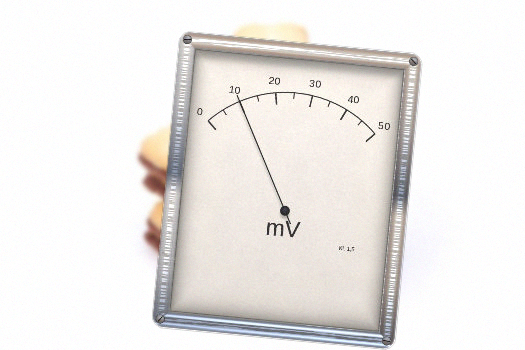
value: **10** mV
